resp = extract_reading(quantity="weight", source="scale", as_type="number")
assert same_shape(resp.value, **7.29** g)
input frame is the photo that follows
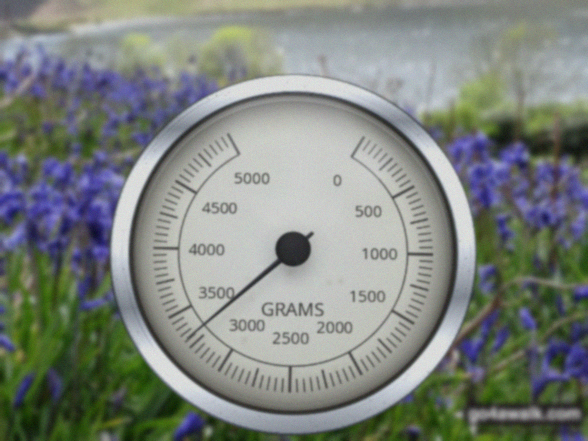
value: **3300** g
